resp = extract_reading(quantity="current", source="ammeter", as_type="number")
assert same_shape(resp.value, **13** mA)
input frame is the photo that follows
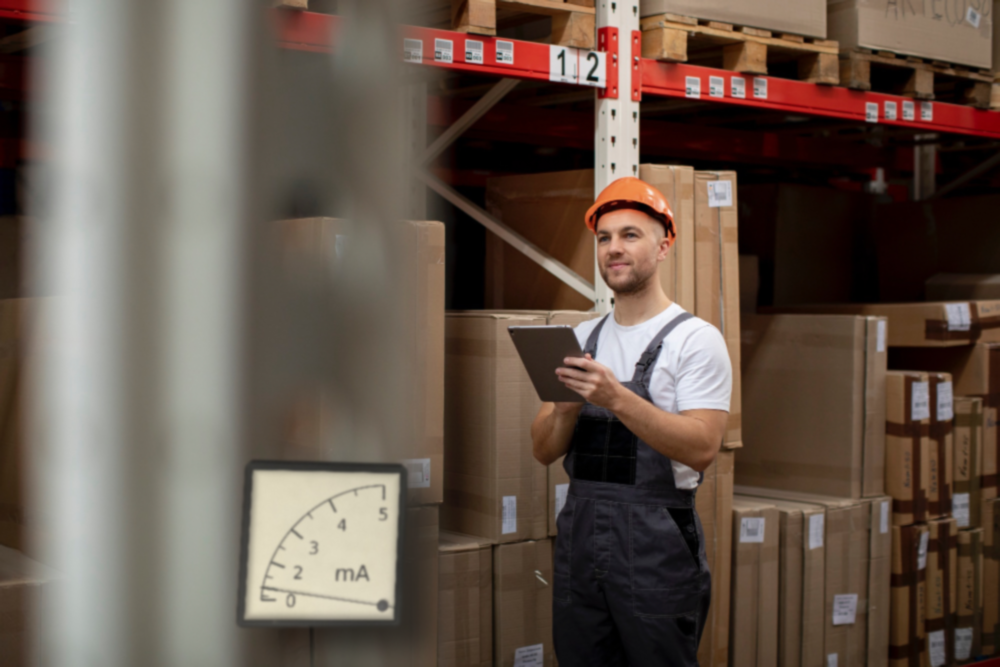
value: **1** mA
